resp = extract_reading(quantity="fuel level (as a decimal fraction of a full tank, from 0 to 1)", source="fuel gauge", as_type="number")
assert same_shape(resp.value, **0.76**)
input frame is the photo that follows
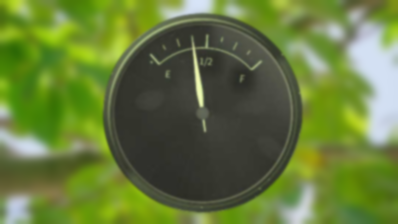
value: **0.375**
